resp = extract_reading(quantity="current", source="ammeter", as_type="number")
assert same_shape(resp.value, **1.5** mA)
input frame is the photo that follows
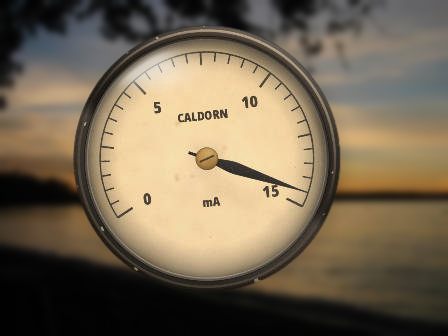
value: **14.5** mA
